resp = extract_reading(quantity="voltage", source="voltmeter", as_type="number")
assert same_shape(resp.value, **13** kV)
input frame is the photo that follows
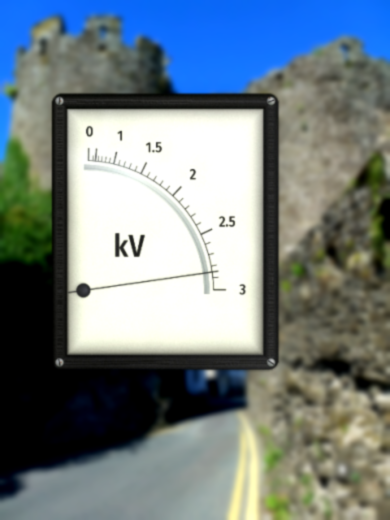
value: **2.85** kV
